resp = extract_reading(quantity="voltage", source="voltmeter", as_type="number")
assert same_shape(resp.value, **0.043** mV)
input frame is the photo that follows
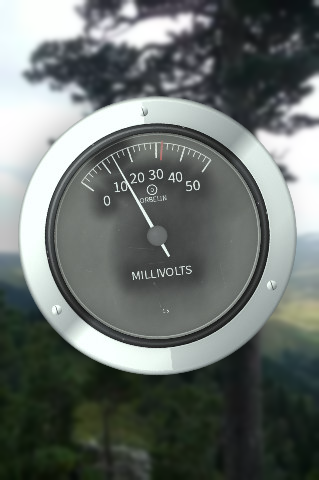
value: **14** mV
